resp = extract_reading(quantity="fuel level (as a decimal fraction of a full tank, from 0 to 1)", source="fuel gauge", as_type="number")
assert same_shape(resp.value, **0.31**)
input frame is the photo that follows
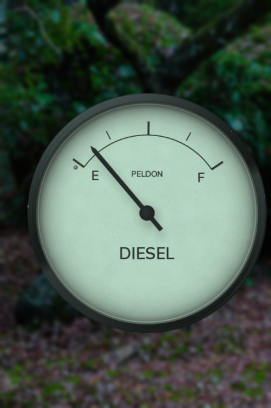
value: **0.125**
